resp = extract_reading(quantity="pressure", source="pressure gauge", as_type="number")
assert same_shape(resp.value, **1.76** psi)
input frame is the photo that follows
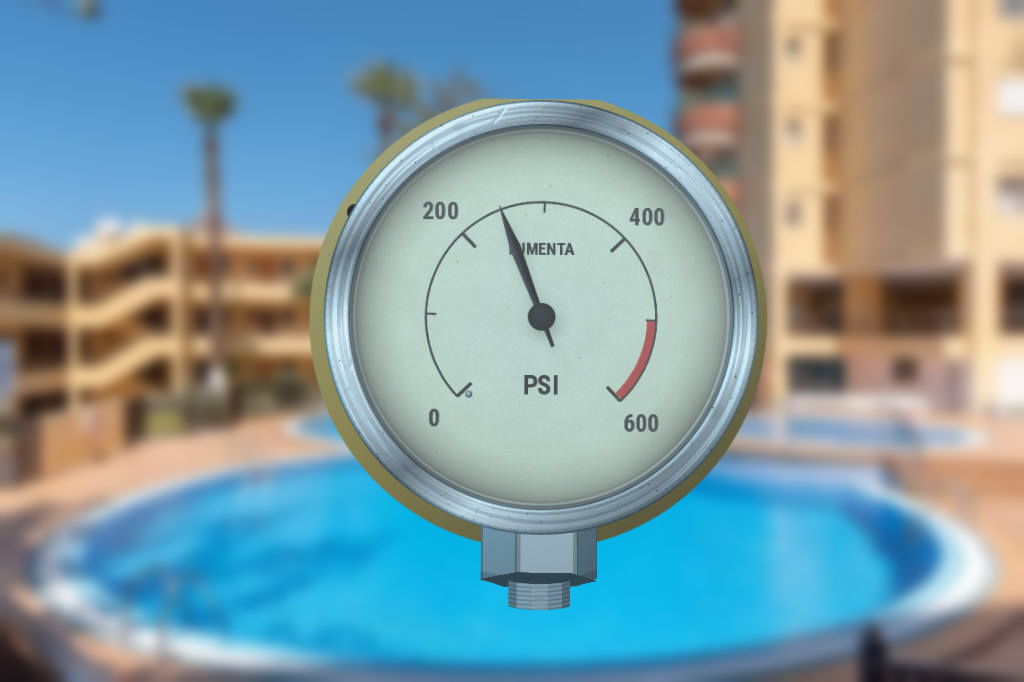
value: **250** psi
